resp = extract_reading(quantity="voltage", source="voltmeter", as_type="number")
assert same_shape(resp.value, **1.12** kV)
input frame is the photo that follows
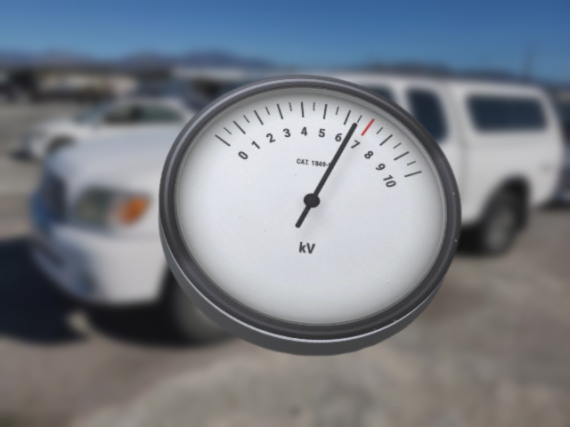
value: **6.5** kV
